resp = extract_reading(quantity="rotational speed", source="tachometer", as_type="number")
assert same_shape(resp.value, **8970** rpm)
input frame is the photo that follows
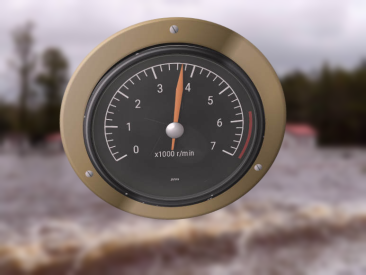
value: **3700** rpm
